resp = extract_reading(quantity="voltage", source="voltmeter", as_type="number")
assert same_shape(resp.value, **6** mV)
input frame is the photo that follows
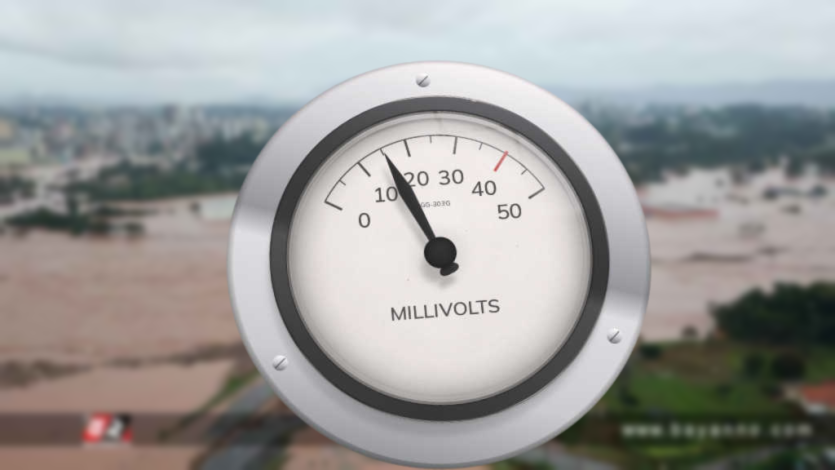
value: **15** mV
